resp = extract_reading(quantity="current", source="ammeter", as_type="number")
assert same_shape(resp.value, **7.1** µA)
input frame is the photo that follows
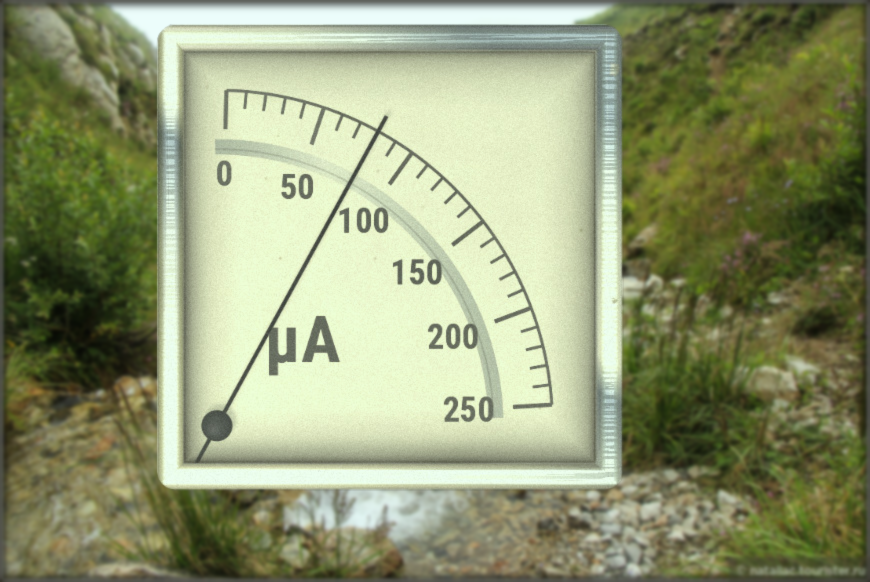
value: **80** µA
